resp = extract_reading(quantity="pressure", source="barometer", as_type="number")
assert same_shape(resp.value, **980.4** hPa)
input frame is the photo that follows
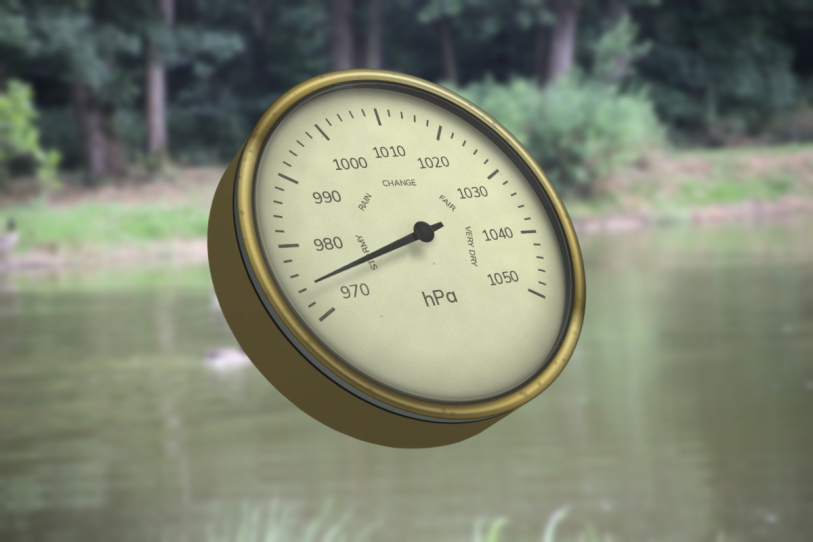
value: **974** hPa
